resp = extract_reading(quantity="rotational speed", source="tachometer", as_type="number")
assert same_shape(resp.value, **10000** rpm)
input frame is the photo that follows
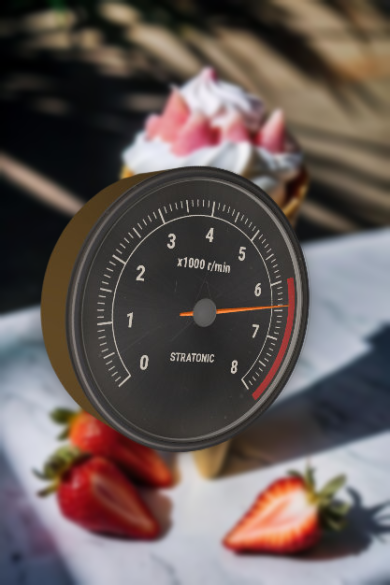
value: **6400** rpm
